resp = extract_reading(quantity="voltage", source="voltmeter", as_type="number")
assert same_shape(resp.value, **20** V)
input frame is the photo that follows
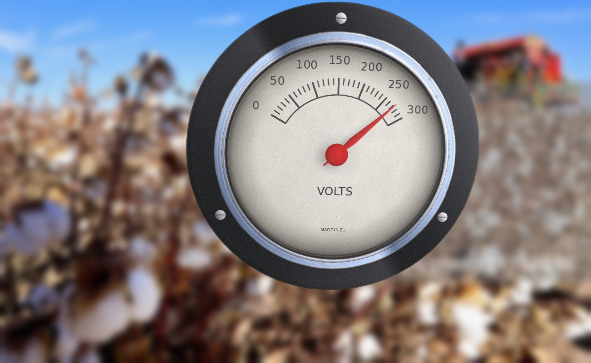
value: **270** V
